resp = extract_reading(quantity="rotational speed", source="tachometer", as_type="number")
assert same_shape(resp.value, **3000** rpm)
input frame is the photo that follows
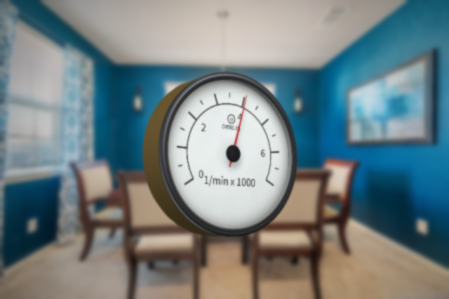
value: **4000** rpm
